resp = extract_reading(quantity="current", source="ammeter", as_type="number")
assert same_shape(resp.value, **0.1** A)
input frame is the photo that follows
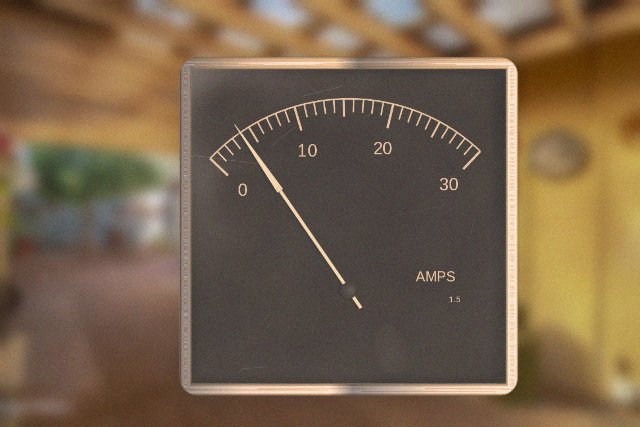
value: **4** A
